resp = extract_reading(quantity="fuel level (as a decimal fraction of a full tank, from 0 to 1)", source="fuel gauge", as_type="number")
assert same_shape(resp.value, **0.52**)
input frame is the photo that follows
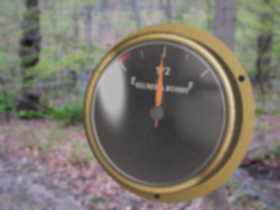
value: **0.5**
